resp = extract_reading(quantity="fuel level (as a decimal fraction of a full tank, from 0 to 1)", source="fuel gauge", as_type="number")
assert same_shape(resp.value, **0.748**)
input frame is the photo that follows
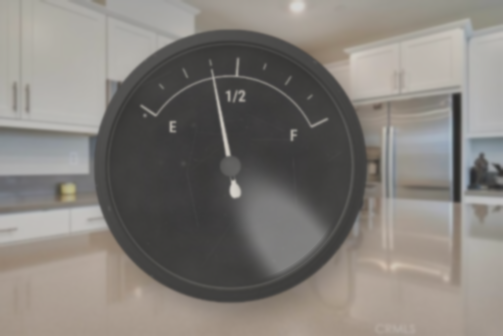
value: **0.375**
